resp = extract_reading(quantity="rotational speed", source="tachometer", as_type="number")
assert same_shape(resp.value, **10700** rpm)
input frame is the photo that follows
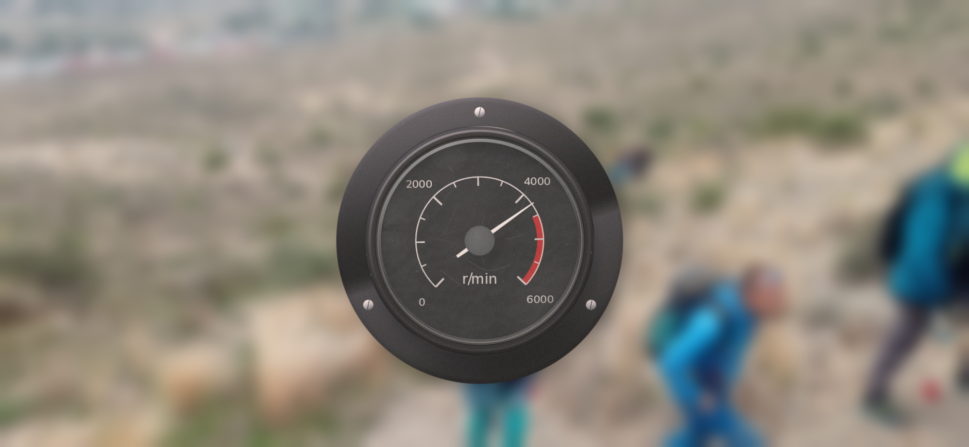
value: **4250** rpm
